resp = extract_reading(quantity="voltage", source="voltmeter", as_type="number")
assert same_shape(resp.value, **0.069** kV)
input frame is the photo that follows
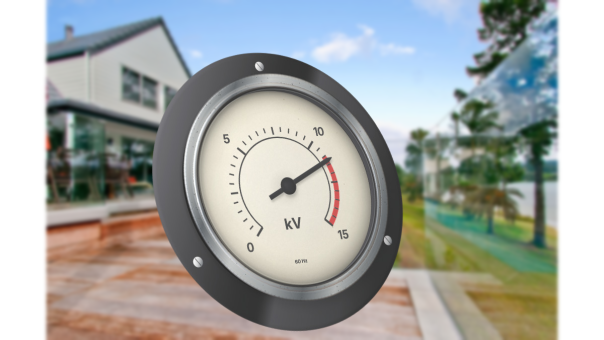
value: **11.25** kV
